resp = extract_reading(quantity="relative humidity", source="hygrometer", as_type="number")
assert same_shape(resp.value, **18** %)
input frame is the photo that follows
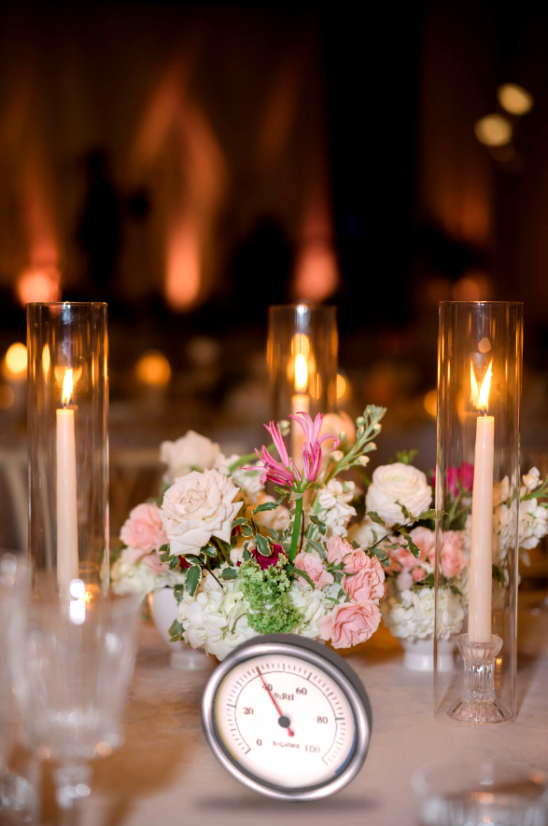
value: **40** %
